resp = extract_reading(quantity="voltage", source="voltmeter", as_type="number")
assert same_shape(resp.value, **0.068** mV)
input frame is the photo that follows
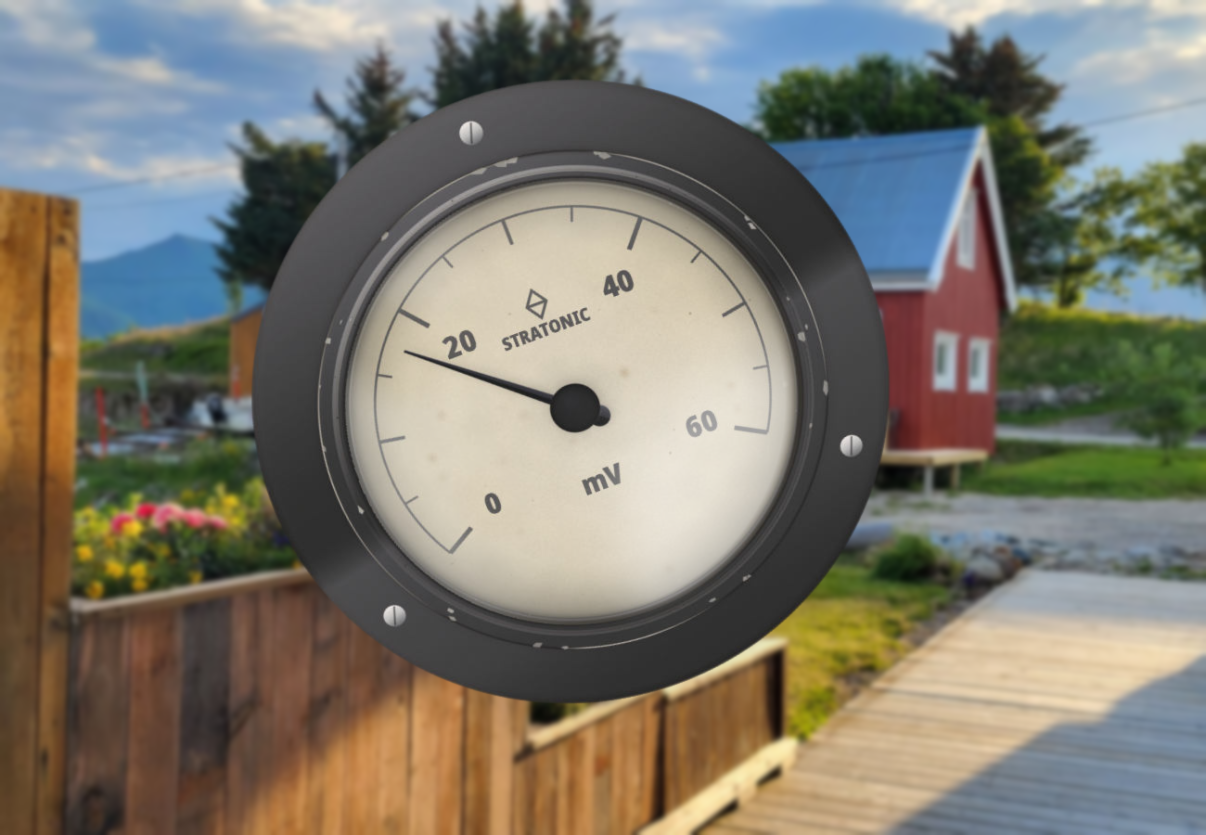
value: **17.5** mV
